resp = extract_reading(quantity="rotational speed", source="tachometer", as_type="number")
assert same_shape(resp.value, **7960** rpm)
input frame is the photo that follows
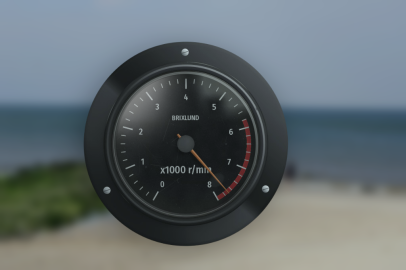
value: **7700** rpm
